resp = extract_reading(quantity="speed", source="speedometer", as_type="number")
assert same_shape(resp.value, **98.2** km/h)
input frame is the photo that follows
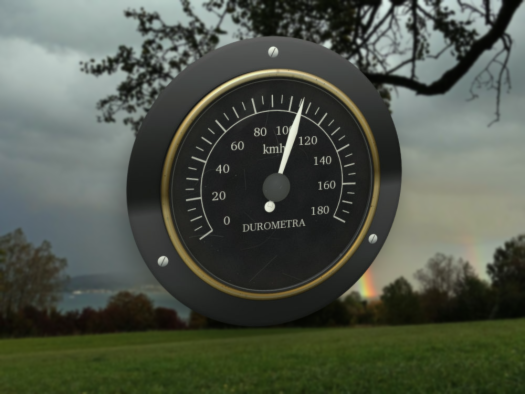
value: **105** km/h
